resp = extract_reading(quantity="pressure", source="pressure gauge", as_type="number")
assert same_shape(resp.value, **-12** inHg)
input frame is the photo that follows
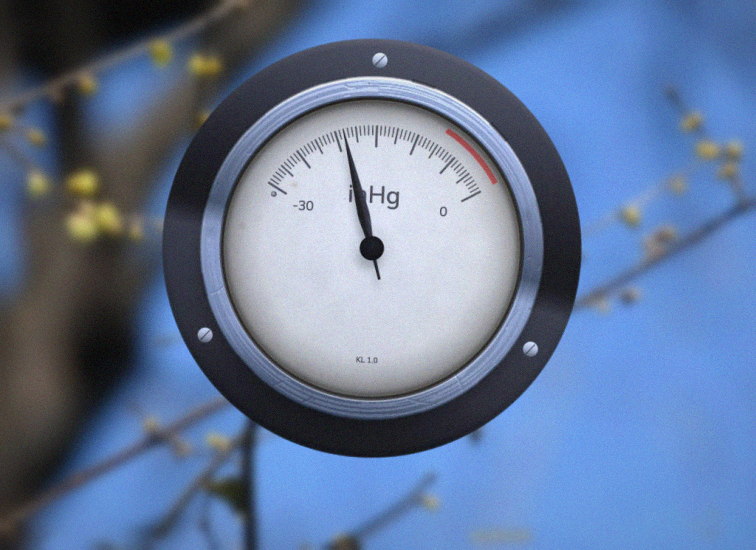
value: **-19** inHg
